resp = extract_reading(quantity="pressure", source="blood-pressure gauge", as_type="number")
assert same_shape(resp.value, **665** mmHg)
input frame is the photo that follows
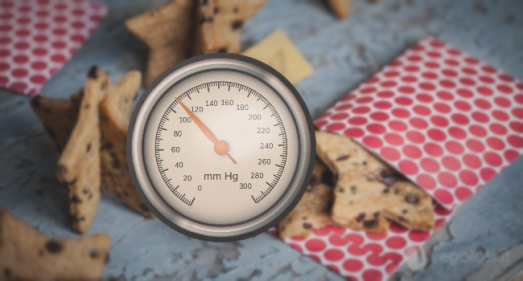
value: **110** mmHg
